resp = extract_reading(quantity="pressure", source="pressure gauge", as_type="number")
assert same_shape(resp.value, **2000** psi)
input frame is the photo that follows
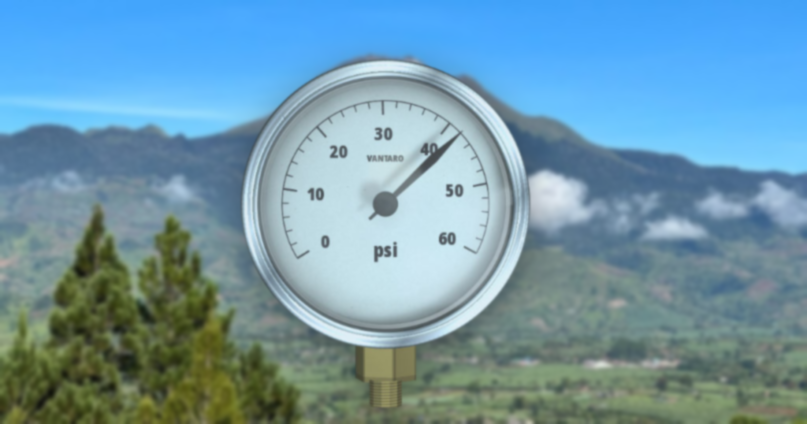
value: **42** psi
